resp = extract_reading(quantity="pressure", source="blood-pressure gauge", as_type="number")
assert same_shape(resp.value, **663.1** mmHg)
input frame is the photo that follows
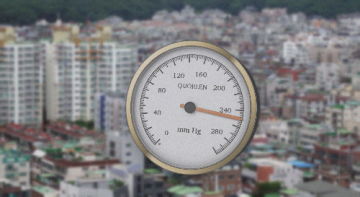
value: **250** mmHg
